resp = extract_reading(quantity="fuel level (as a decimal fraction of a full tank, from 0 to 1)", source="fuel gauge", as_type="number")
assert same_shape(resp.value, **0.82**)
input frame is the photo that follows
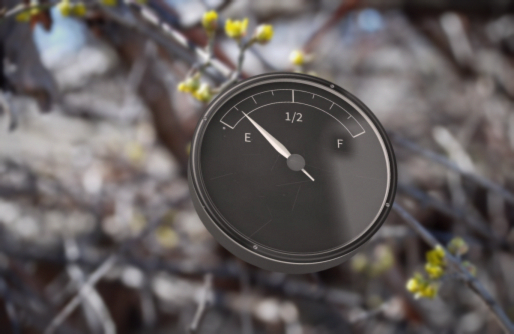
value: **0.125**
